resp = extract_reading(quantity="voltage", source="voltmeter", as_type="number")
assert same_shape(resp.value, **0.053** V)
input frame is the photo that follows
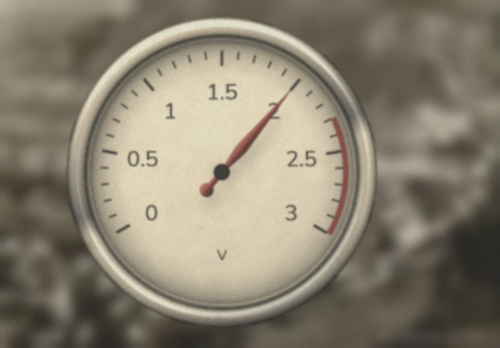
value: **2** V
